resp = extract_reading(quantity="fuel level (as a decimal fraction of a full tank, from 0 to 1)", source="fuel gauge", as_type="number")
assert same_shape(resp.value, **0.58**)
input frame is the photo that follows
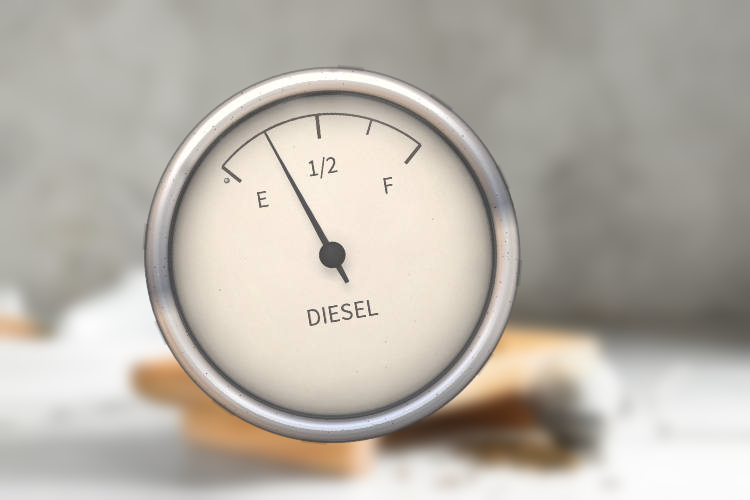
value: **0.25**
